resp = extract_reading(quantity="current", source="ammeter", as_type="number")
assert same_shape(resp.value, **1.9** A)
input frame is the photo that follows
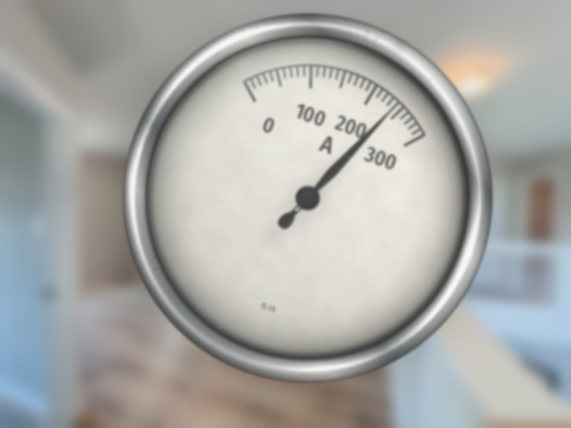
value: **240** A
